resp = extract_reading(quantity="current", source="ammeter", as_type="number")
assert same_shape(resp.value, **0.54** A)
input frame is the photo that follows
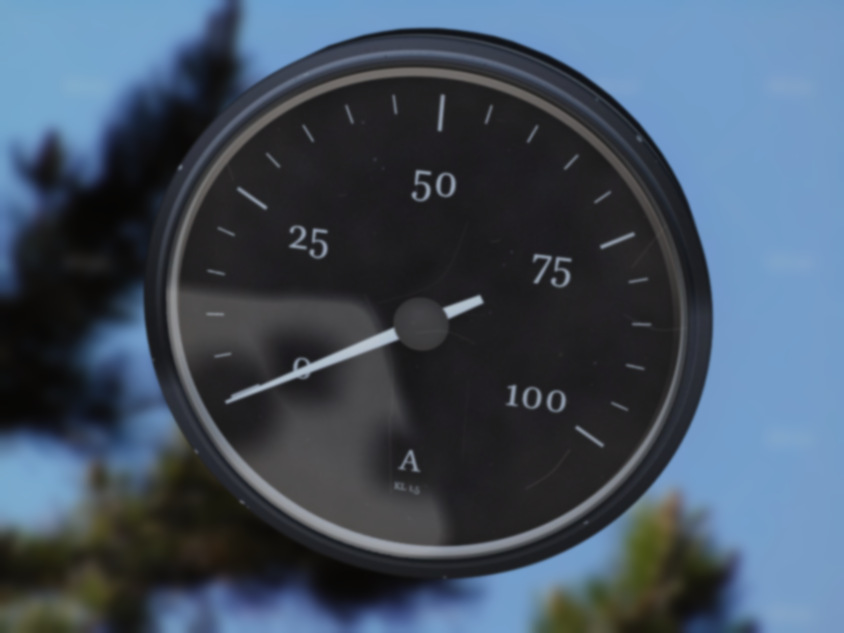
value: **0** A
